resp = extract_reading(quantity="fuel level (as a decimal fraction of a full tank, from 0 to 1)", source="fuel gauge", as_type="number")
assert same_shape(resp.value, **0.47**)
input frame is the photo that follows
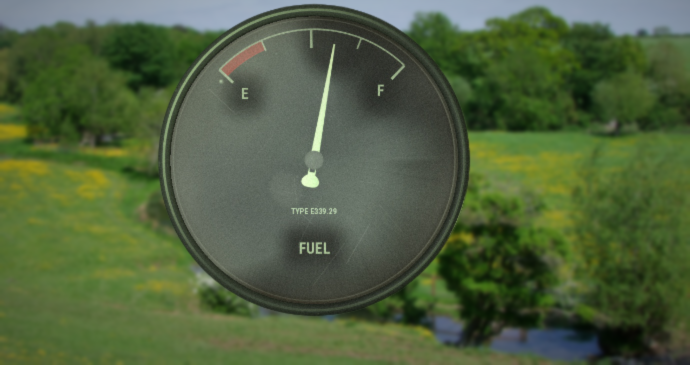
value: **0.625**
